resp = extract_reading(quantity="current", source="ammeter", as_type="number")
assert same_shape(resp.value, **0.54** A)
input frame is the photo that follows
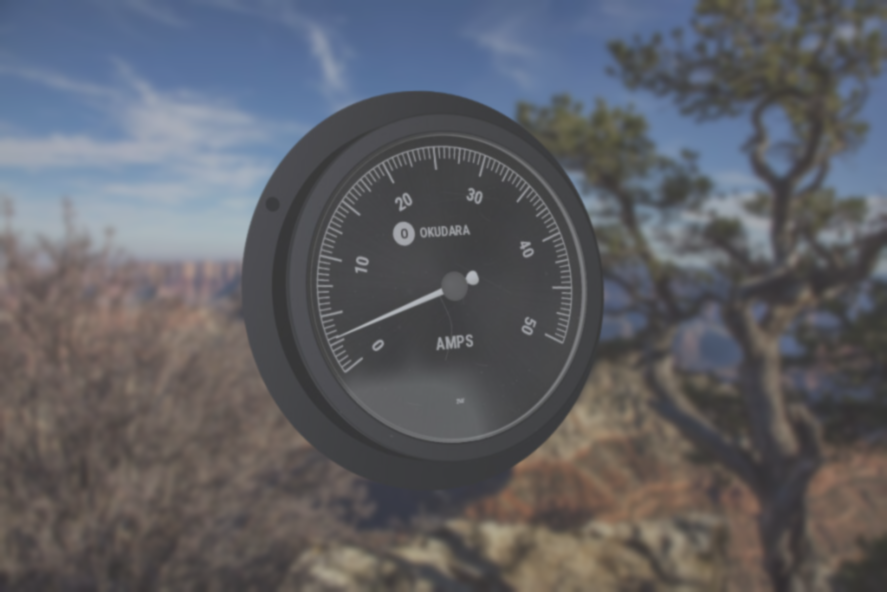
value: **3** A
